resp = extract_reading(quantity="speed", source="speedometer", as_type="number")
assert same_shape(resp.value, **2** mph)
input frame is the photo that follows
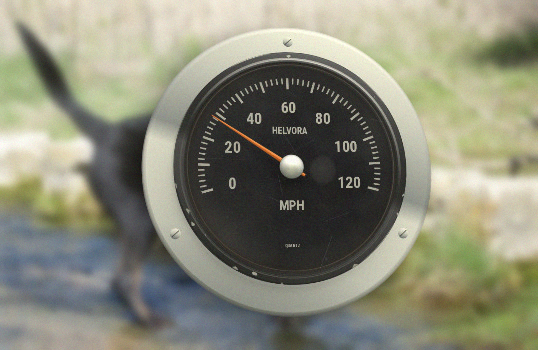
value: **28** mph
